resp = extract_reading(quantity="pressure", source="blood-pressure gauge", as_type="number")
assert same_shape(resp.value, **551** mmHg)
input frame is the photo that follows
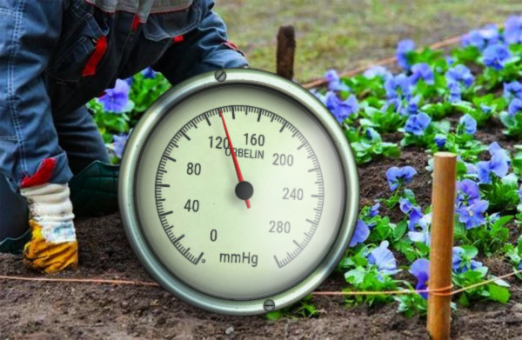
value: **130** mmHg
